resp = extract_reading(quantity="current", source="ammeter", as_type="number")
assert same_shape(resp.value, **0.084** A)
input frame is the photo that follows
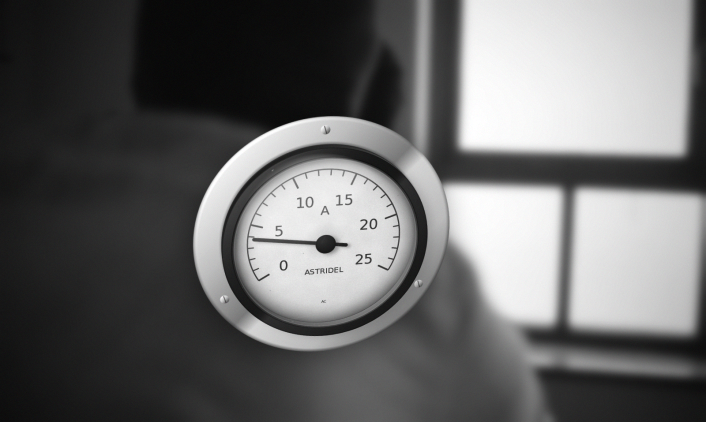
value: **4** A
